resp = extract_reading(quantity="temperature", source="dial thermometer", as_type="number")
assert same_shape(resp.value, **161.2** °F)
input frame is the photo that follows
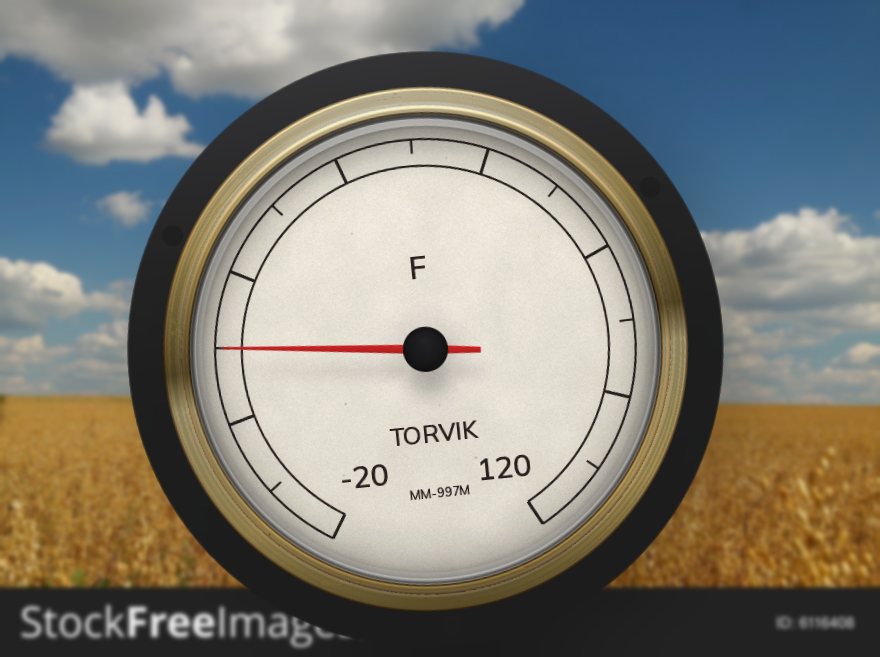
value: **10** °F
